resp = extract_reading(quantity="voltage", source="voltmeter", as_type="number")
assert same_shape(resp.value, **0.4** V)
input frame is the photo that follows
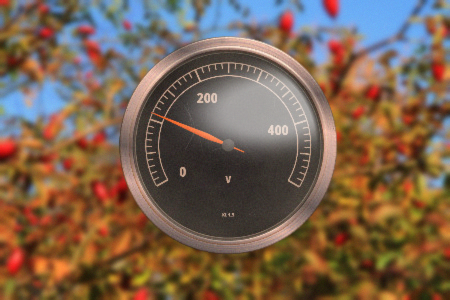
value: **110** V
